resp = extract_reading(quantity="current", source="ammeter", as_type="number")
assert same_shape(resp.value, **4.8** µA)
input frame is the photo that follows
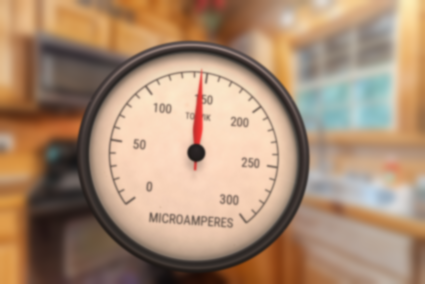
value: **145** µA
